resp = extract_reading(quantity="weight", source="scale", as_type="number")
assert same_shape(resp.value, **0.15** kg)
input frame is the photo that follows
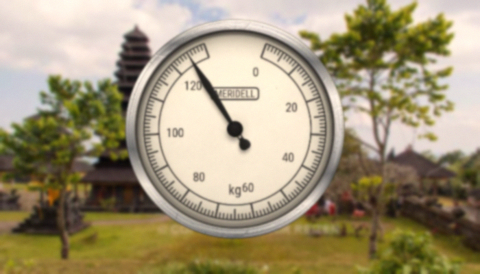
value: **125** kg
